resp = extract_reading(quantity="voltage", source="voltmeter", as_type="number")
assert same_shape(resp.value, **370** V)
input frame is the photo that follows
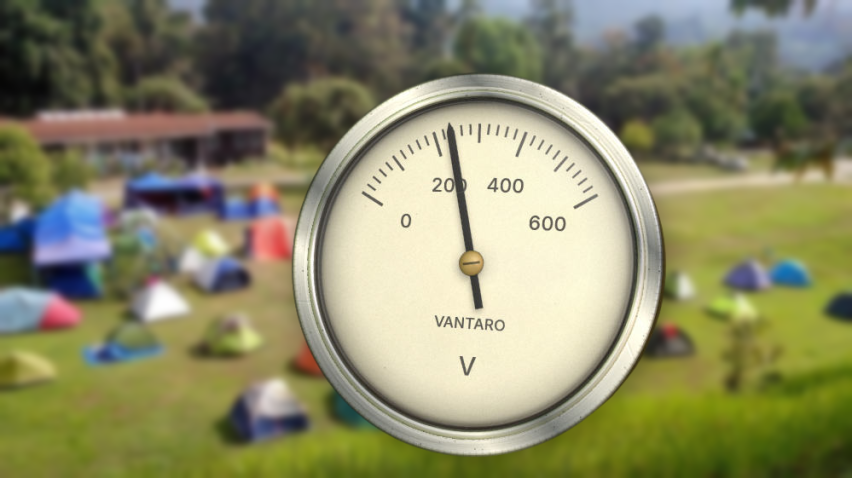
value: **240** V
